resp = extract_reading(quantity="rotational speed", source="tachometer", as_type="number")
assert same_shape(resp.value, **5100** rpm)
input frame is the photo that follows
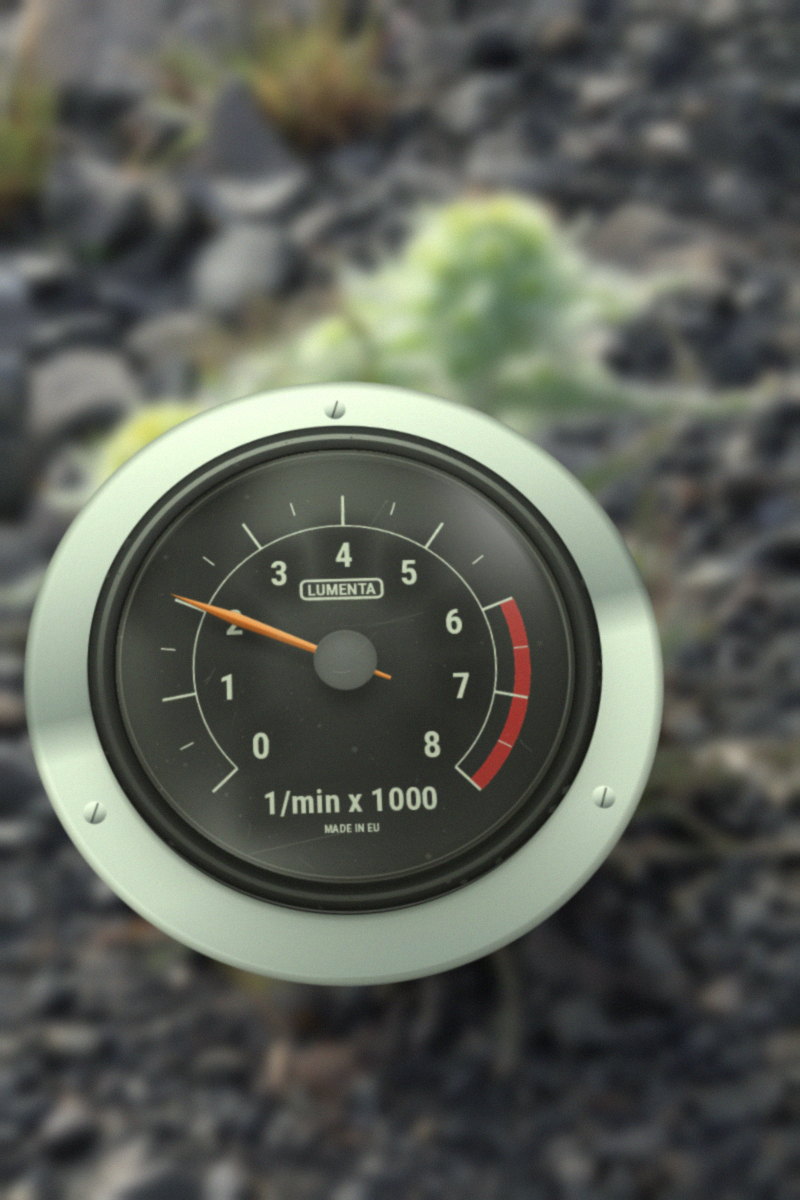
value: **2000** rpm
